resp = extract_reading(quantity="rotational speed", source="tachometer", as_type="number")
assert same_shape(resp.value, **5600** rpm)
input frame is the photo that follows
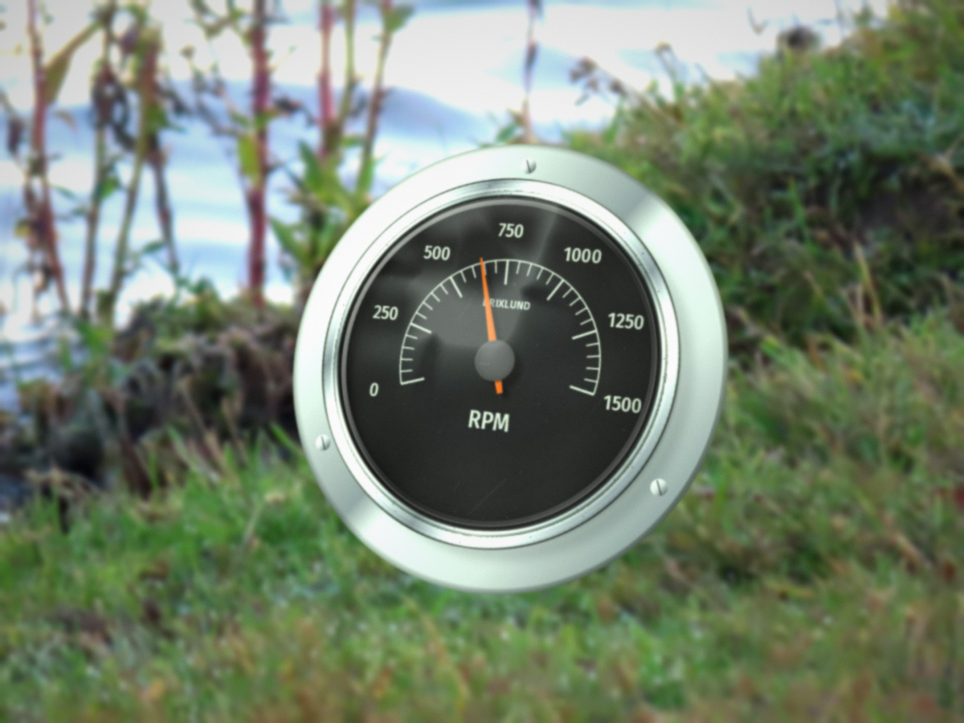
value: **650** rpm
